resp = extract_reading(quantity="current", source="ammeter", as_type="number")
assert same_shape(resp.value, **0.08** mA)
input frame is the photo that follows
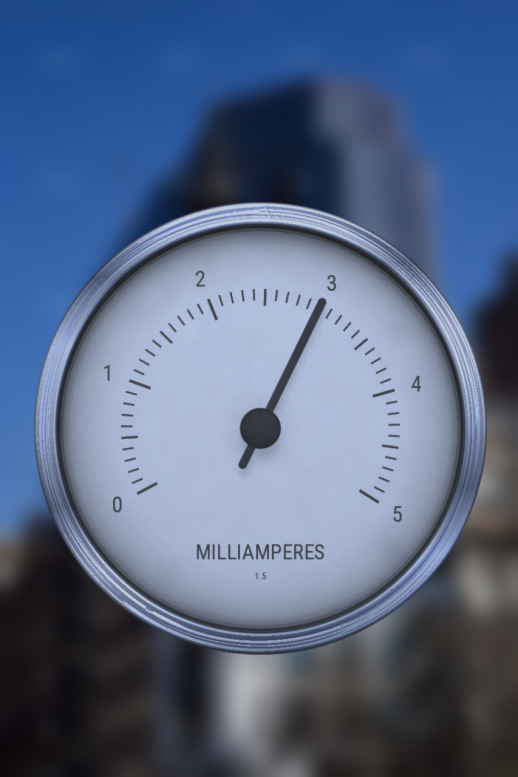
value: **3** mA
